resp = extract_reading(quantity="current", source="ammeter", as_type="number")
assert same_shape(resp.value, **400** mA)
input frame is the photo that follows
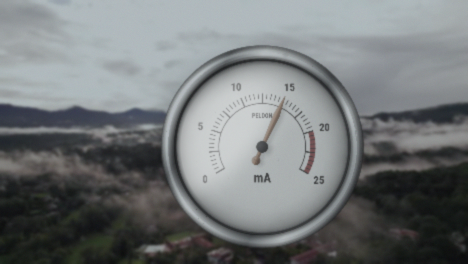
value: **15** mA
